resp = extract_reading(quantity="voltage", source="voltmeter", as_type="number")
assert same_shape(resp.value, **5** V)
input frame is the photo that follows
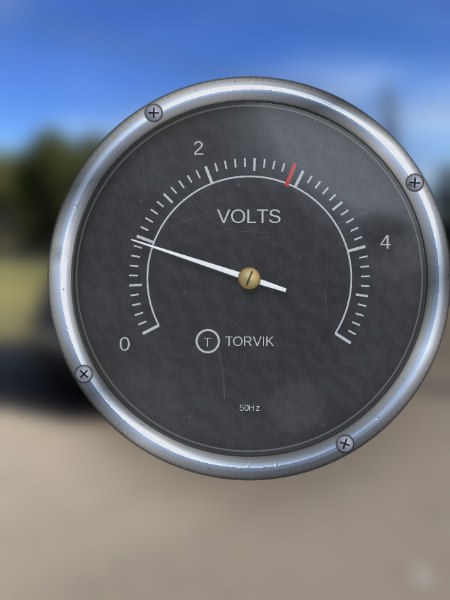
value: **0.95** V
